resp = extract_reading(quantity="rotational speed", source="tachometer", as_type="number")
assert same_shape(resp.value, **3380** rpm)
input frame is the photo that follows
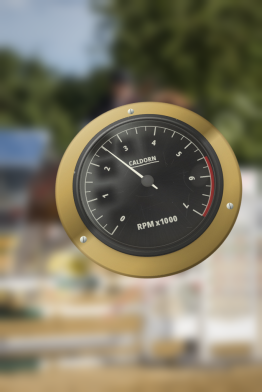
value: **2500** rpm
